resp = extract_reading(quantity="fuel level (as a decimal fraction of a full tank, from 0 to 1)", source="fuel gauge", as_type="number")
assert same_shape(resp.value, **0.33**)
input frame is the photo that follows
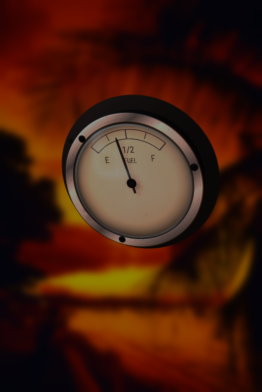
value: **0.375**
